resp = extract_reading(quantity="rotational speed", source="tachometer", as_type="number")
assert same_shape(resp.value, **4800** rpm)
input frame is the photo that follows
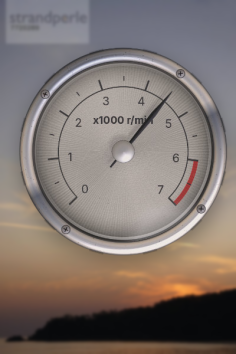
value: **4500** rpm
